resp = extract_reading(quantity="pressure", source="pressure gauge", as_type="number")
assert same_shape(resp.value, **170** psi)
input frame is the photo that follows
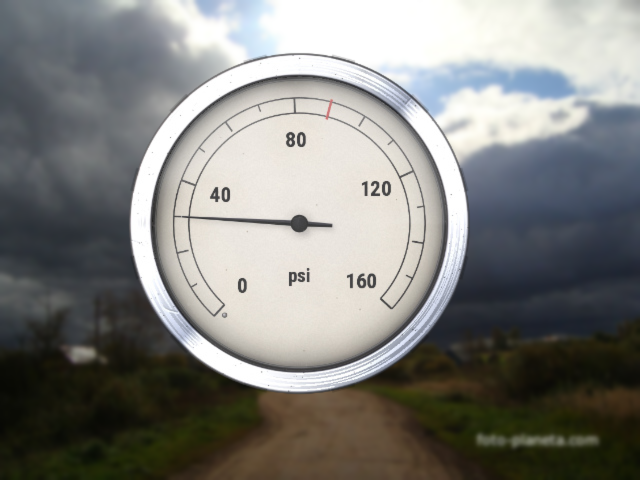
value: **30** psi
